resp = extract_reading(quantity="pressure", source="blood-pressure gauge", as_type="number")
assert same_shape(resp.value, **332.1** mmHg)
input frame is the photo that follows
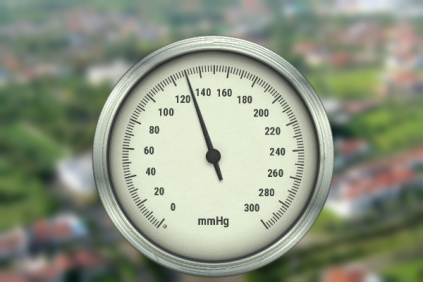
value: **130** mmHg
